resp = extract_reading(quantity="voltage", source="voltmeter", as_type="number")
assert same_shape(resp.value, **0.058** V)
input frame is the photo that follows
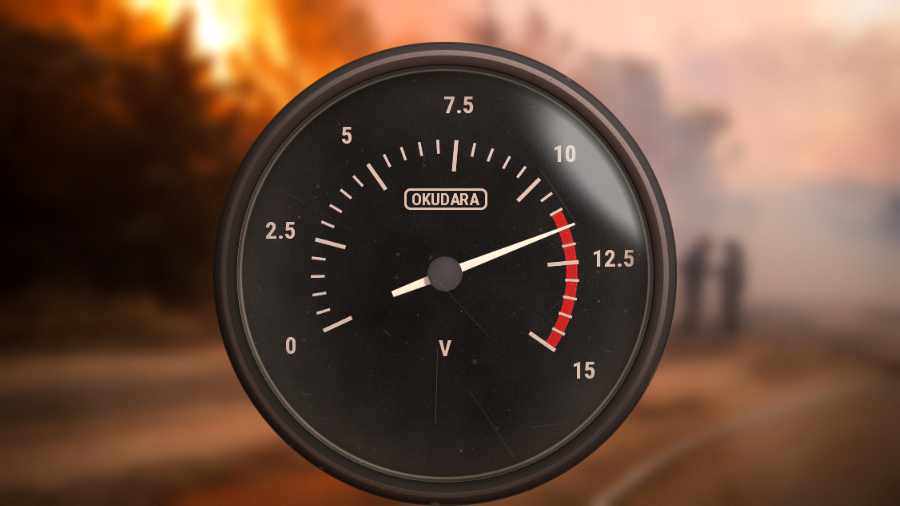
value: **11.5** V
